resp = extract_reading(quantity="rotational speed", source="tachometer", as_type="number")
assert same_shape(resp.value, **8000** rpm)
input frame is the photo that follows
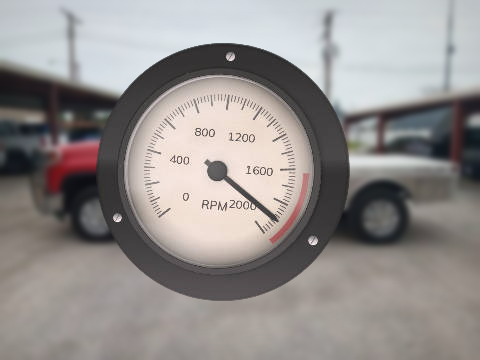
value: **1900** rpm
